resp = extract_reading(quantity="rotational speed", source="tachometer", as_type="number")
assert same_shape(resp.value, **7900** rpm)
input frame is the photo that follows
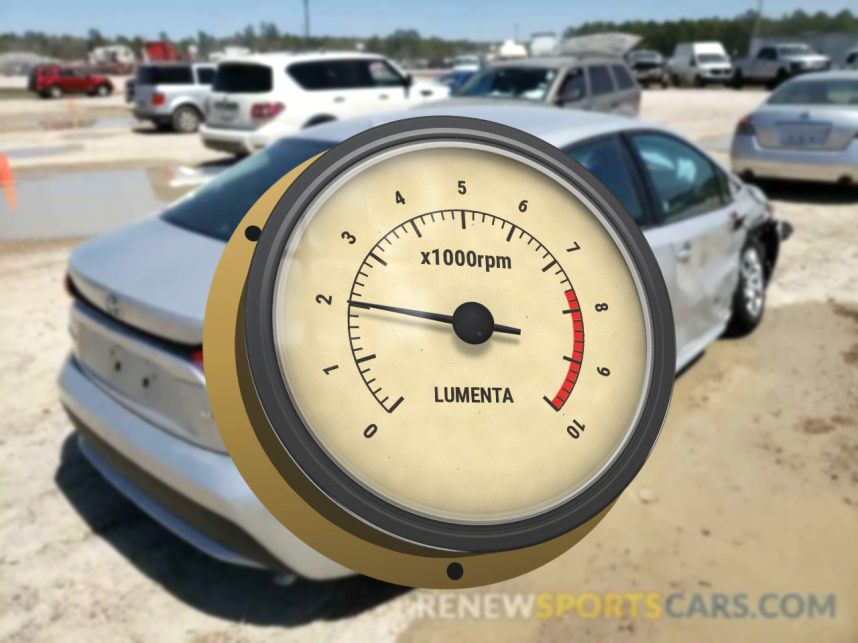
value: **2000** rpm
